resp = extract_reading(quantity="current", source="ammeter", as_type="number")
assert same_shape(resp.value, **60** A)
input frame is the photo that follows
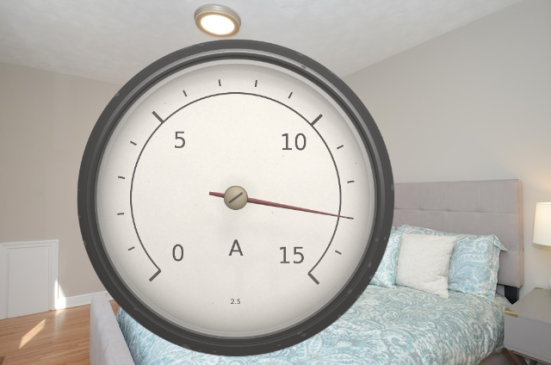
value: **13** A
